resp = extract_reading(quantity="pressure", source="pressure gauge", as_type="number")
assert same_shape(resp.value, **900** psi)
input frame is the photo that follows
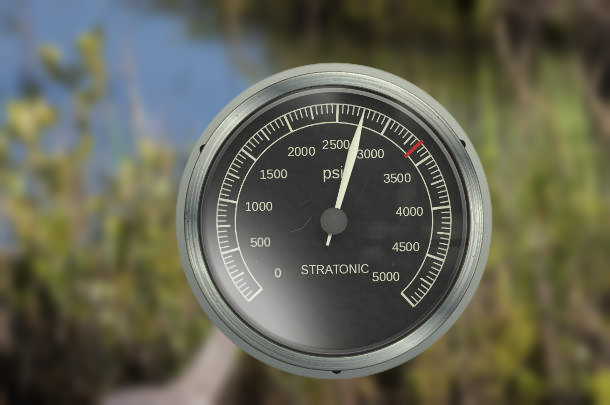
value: **2750** psi
